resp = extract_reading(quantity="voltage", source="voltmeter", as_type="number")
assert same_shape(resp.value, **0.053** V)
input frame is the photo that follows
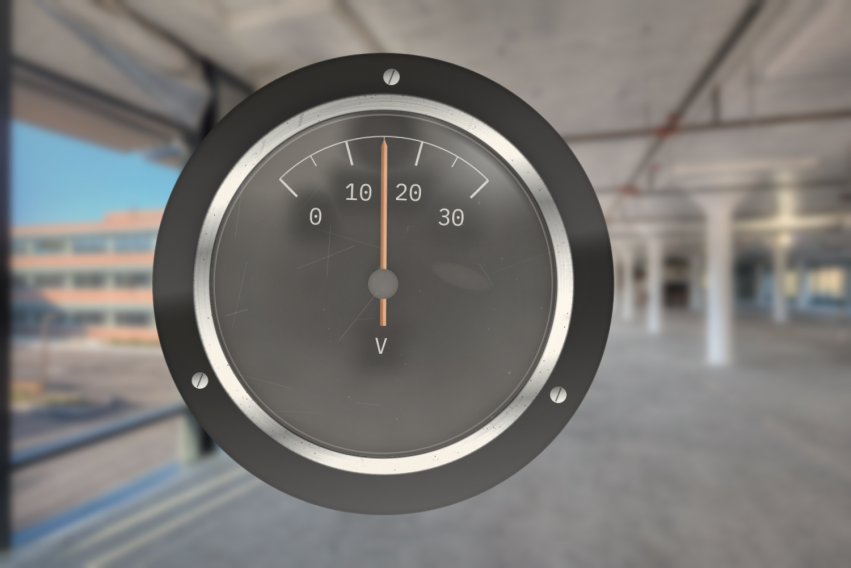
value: **15** V
